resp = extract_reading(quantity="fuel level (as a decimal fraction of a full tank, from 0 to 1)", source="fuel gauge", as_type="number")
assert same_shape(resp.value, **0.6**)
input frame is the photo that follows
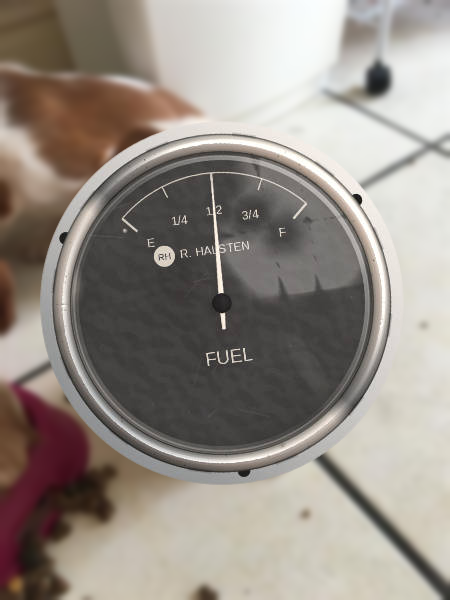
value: **0.5**
